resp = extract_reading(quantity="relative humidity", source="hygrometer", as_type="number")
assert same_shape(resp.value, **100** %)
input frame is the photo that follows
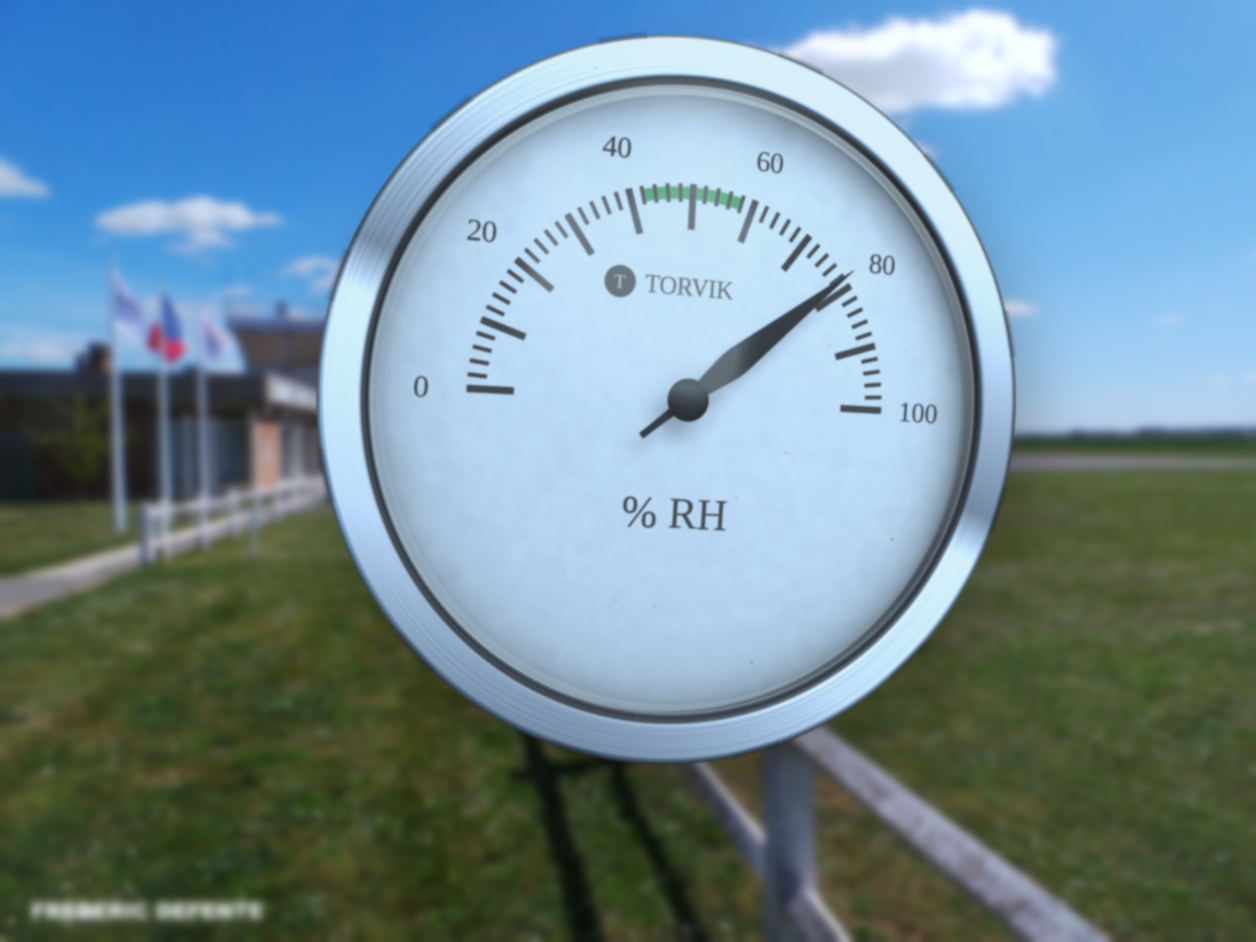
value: **78** %
